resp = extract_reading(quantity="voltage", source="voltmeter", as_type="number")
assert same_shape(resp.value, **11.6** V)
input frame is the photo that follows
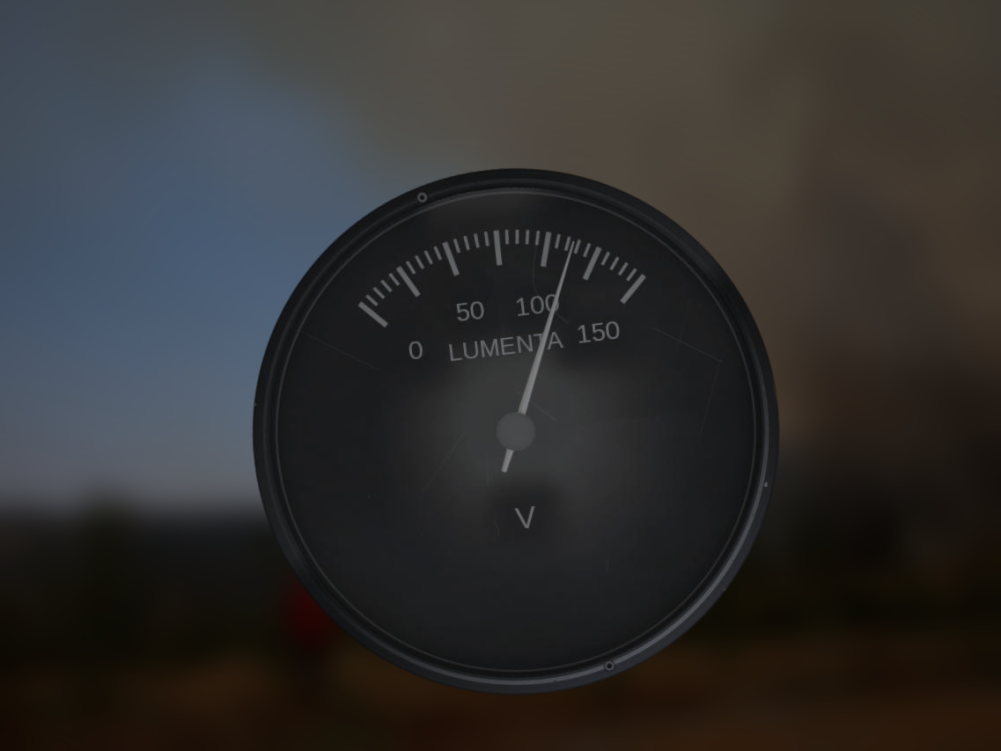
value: **112.5** V
